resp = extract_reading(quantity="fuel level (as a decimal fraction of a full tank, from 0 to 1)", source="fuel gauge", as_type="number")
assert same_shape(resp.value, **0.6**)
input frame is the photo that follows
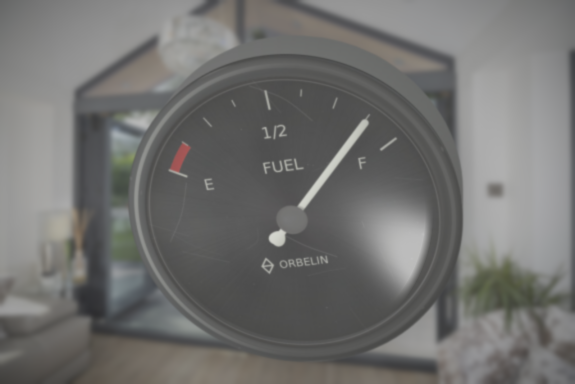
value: **0.875**
